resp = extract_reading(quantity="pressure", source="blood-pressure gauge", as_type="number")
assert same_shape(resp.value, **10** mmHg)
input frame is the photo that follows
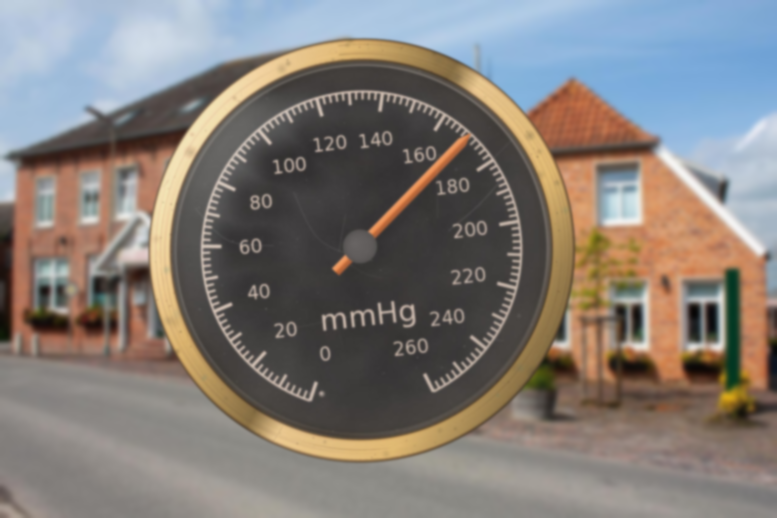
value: **170** mmHg
